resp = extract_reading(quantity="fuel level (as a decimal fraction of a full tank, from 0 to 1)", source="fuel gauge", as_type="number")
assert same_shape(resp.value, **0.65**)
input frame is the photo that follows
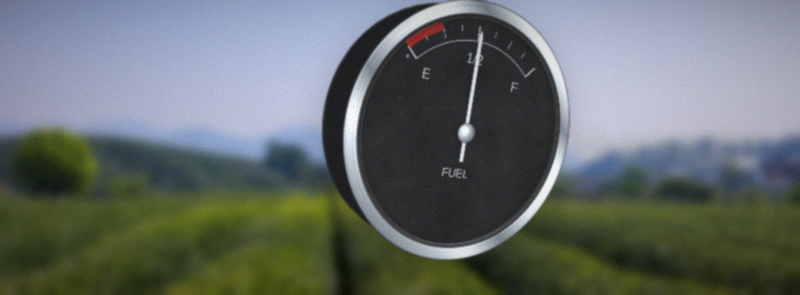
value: **0.5**
